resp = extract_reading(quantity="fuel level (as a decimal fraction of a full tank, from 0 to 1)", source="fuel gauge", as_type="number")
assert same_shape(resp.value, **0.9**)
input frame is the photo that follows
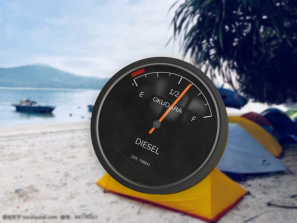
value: **0.625**
